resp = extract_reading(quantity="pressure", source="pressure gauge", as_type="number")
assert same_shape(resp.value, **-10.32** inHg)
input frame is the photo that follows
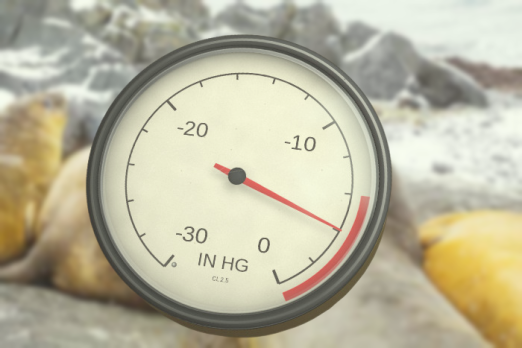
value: **-4** inHg
